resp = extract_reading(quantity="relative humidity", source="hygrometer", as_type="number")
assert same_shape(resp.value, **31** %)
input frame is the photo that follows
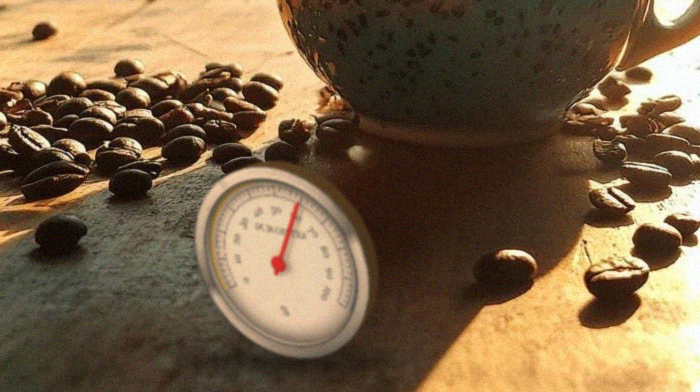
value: **60** %
